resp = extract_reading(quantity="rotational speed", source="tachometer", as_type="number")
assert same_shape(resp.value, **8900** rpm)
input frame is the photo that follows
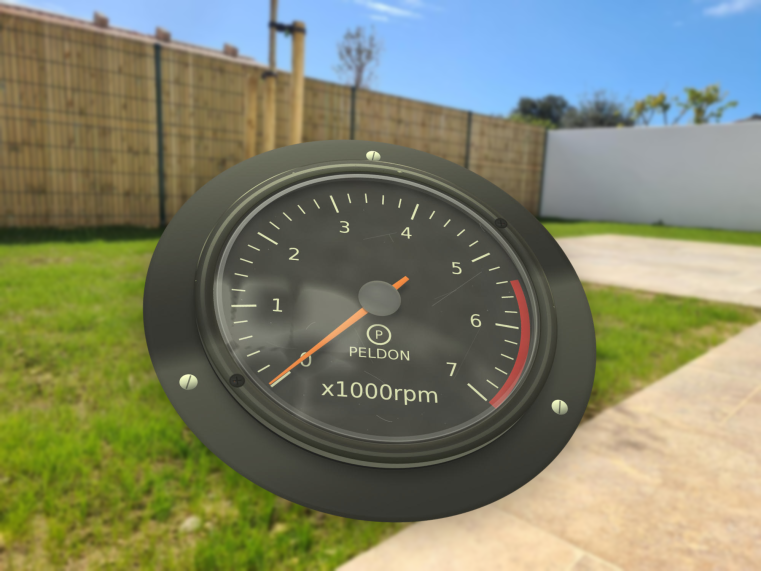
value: **0** rpm
